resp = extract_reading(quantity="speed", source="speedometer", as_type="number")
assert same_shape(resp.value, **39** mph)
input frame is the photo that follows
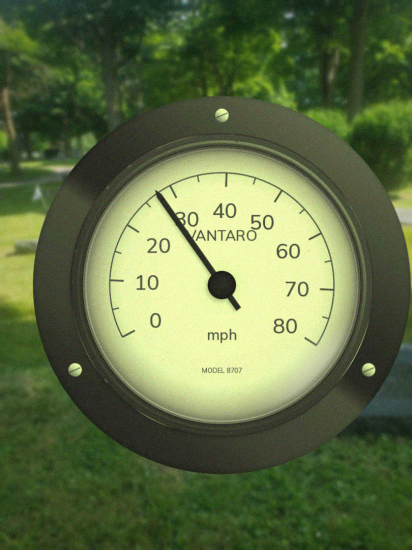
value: **27.5** mph
